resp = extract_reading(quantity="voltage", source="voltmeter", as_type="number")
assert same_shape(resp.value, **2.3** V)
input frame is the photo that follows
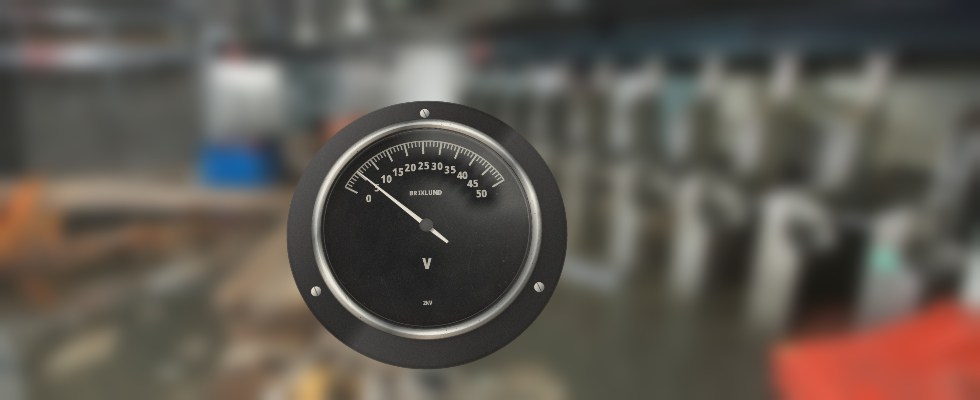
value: **5** V
